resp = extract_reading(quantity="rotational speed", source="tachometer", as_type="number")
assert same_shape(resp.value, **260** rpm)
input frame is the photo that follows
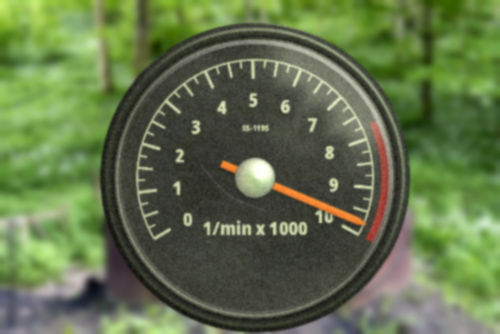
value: **9750** rpm
